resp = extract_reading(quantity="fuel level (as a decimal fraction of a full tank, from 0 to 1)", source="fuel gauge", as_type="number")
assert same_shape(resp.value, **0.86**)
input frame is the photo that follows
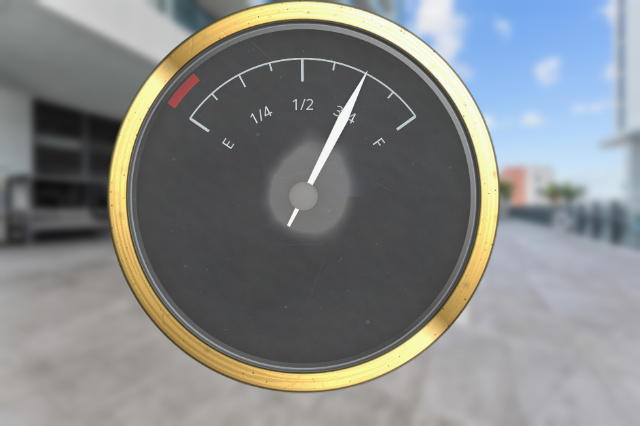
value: **0.75**
